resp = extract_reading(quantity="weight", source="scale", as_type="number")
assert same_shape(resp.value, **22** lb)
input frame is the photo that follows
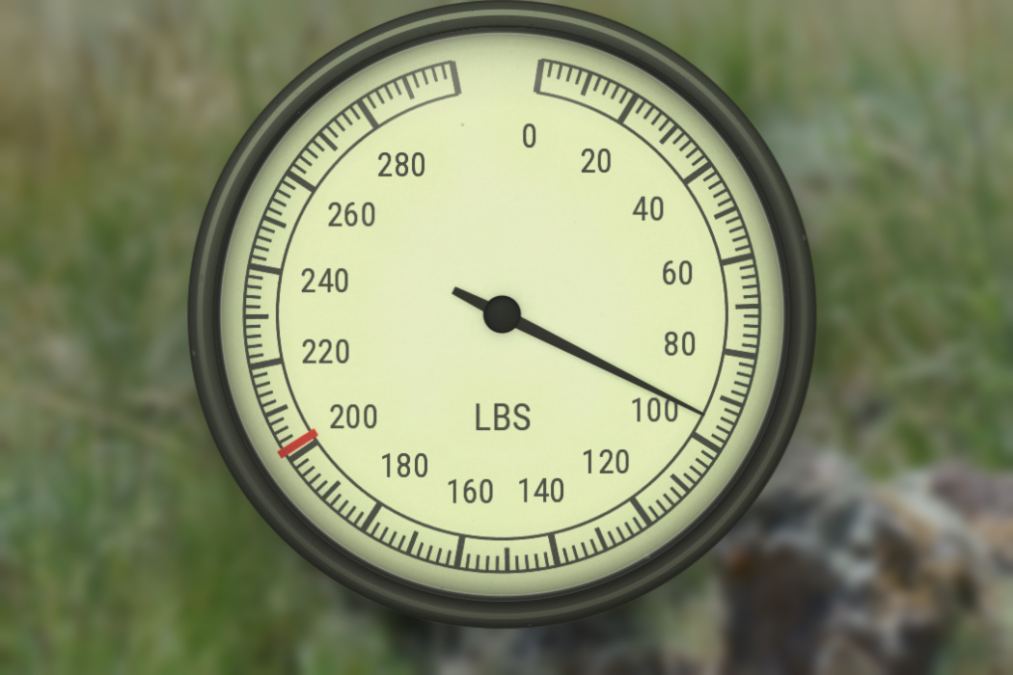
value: **95** lb
